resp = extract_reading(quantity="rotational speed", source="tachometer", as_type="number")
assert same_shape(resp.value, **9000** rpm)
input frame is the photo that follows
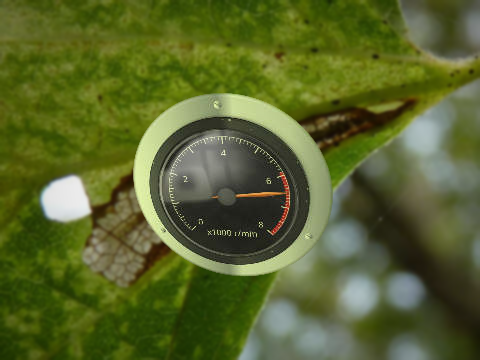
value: **6500** rpm
